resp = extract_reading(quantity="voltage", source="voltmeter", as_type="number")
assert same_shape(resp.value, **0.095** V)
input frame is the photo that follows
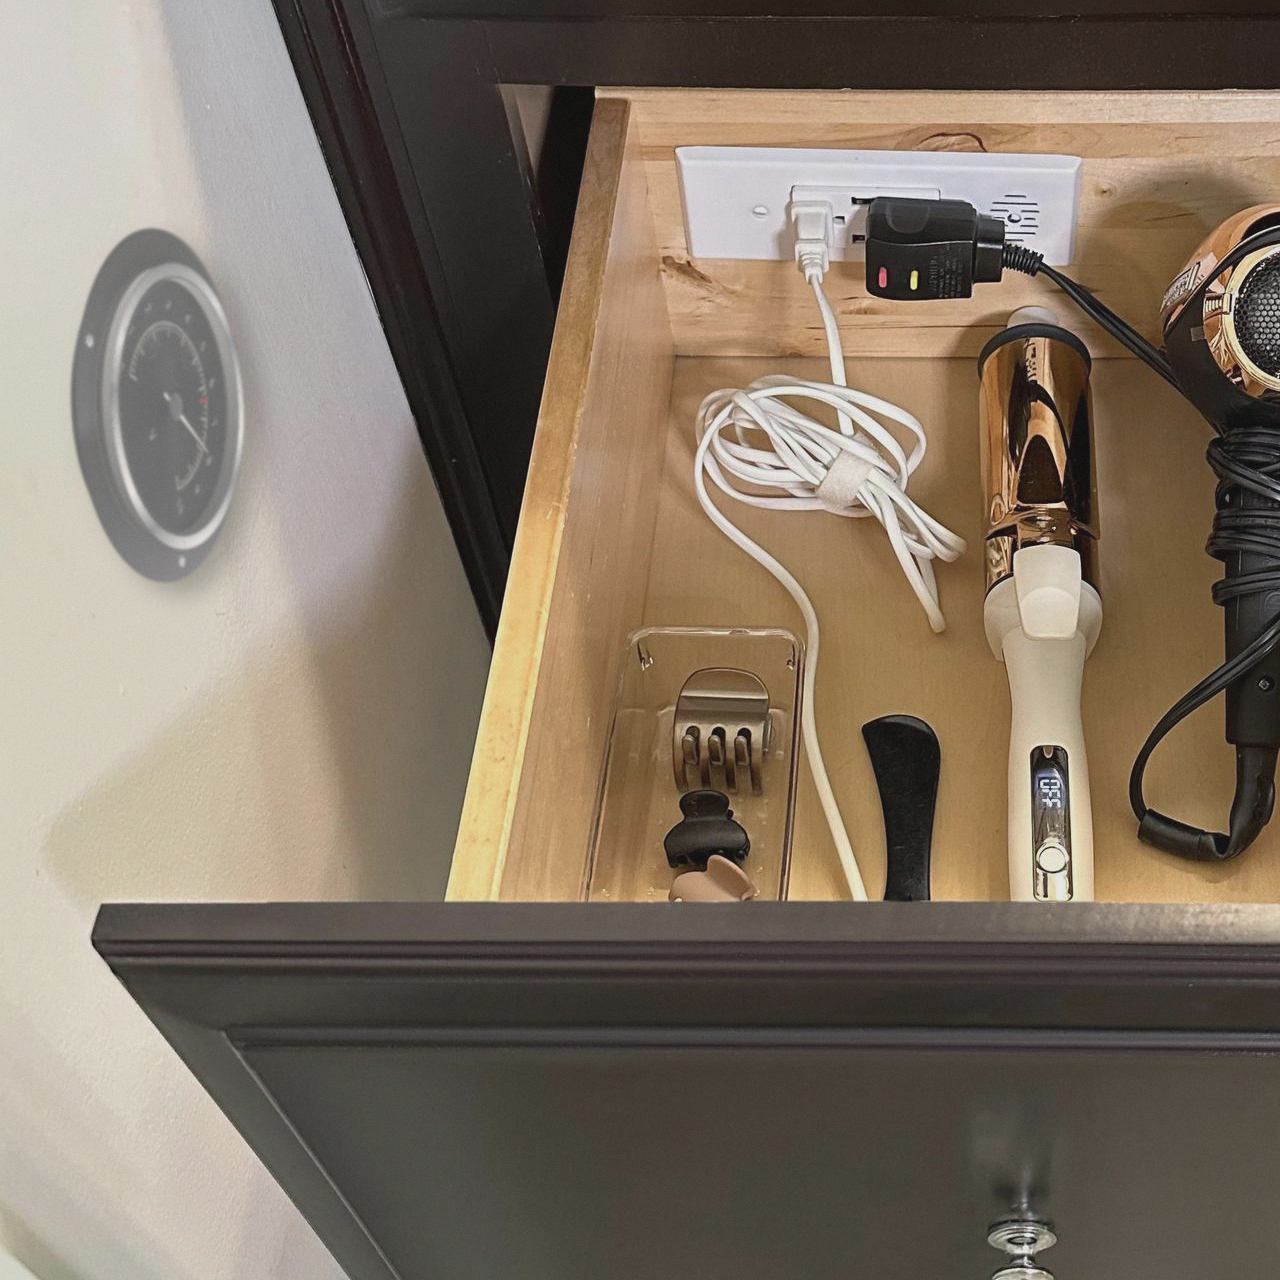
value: **8** V
